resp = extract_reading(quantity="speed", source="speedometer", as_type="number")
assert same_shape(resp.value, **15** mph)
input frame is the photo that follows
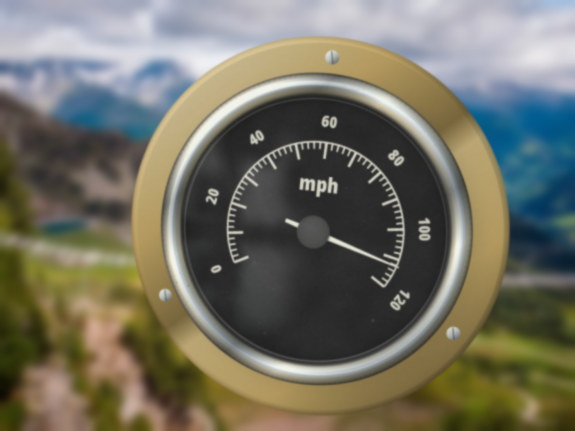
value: **112** mph
